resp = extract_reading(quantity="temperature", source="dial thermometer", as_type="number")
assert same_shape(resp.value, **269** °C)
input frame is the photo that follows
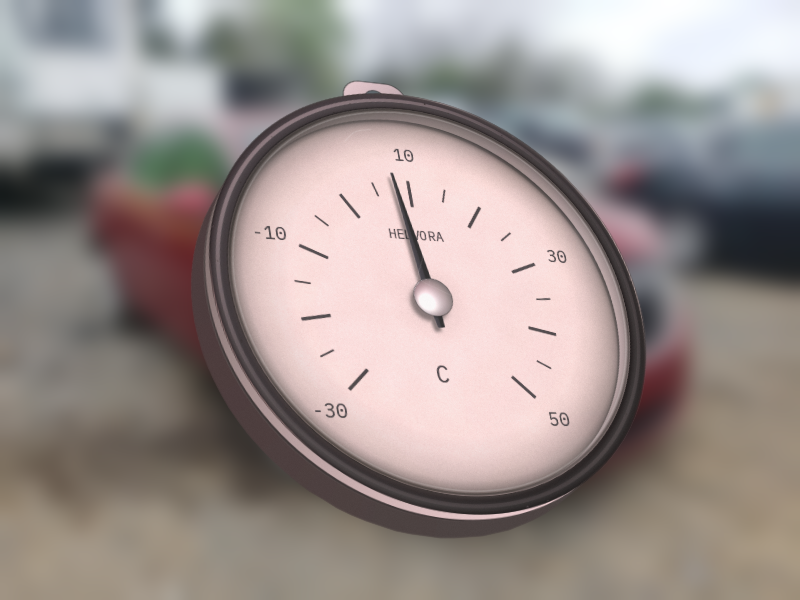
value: **7.5** °C
